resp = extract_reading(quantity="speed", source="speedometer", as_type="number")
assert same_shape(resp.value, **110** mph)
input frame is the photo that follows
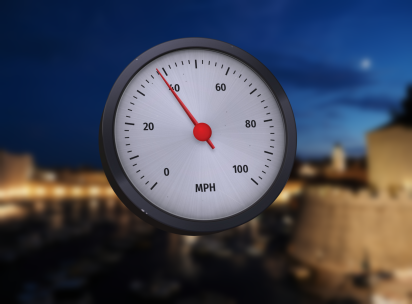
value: **38** mph
